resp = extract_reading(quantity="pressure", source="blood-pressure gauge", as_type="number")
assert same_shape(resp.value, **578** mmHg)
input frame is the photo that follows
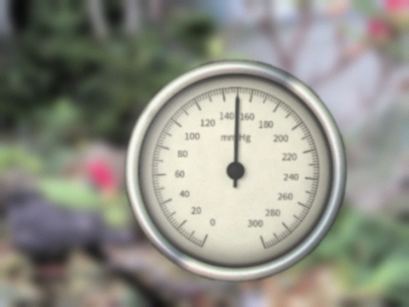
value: **150** mmHg
